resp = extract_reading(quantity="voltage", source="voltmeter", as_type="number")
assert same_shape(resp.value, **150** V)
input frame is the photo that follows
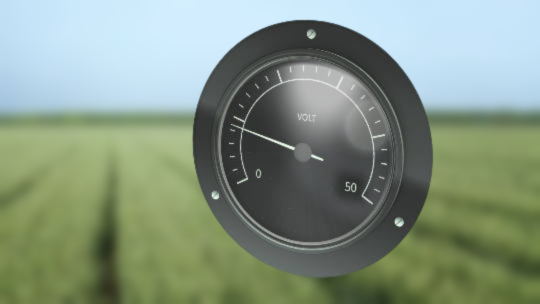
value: **9** V
